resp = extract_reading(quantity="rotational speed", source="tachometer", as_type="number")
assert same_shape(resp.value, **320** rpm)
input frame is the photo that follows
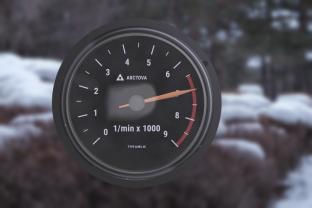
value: **7000** rpm
